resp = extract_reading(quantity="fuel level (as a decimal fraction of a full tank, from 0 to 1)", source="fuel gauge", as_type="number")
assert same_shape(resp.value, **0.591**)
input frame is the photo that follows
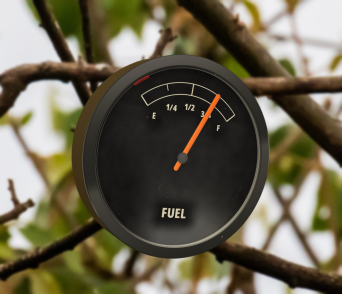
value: **0.75**
